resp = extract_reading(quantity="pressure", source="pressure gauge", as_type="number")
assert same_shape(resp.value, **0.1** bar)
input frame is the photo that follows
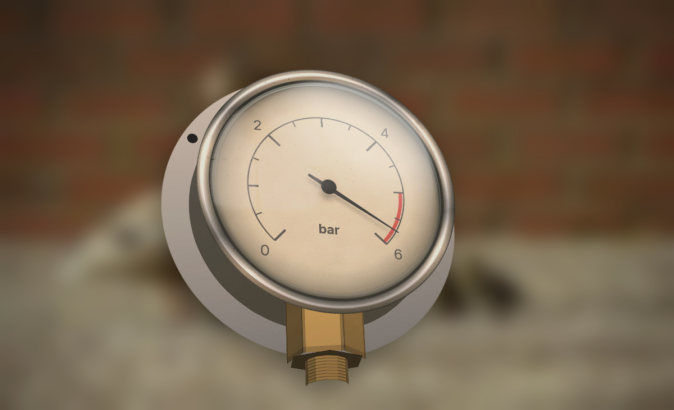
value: **5.75** bar
